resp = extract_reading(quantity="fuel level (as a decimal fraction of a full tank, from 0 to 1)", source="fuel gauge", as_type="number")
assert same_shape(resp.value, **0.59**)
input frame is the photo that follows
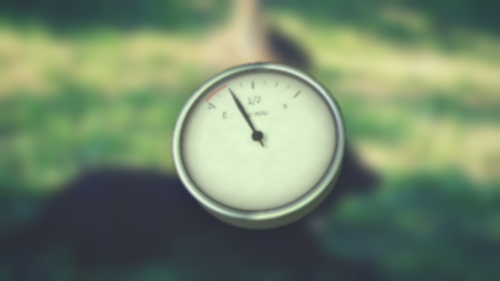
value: **0.25**
